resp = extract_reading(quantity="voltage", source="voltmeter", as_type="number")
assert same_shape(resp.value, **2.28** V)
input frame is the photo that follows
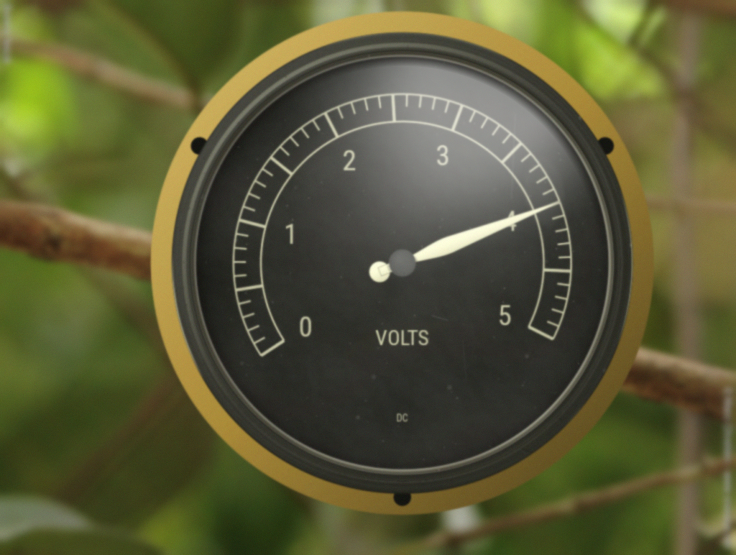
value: **4** V
